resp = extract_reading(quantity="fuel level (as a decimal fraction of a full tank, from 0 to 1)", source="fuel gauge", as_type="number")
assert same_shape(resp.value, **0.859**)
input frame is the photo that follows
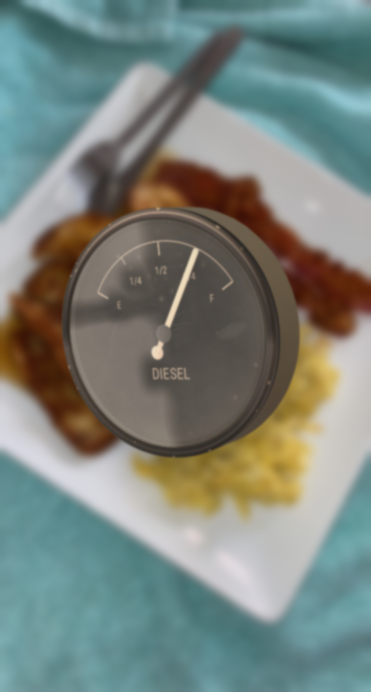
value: **0.75**
